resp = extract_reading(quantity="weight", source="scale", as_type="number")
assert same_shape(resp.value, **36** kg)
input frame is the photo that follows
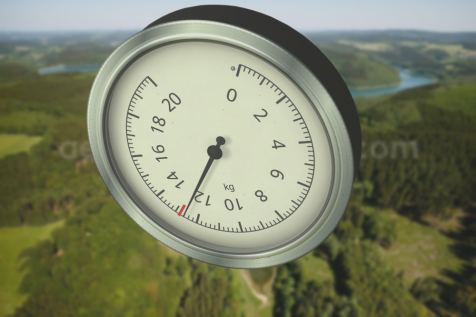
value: **12.6** kg
